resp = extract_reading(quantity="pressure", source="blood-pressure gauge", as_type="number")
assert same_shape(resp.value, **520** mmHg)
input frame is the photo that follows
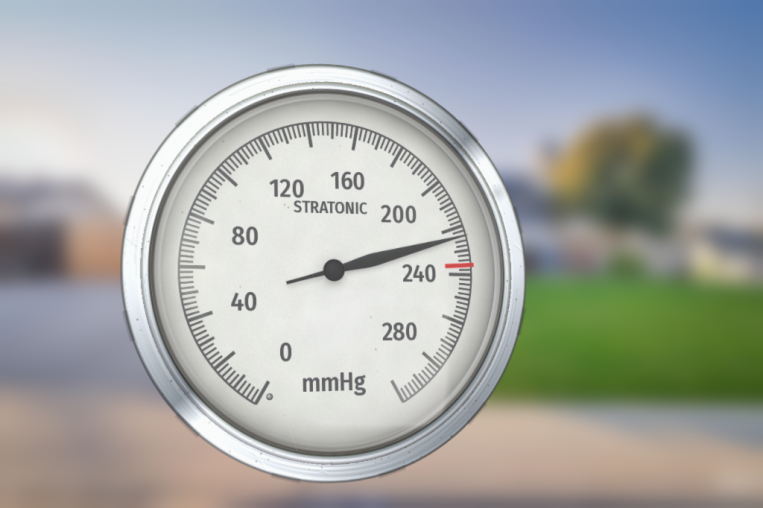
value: **224** mmHg
